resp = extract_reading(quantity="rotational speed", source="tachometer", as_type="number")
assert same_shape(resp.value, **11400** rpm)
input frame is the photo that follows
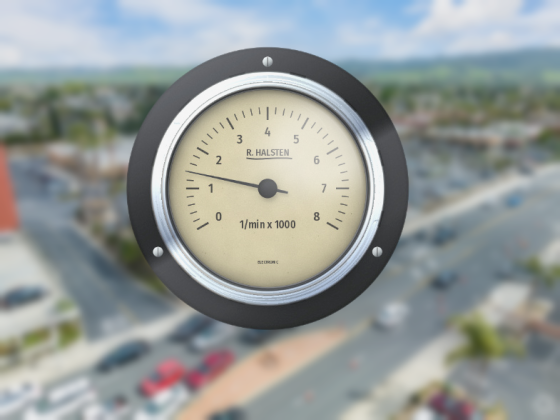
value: **1400** rpm
